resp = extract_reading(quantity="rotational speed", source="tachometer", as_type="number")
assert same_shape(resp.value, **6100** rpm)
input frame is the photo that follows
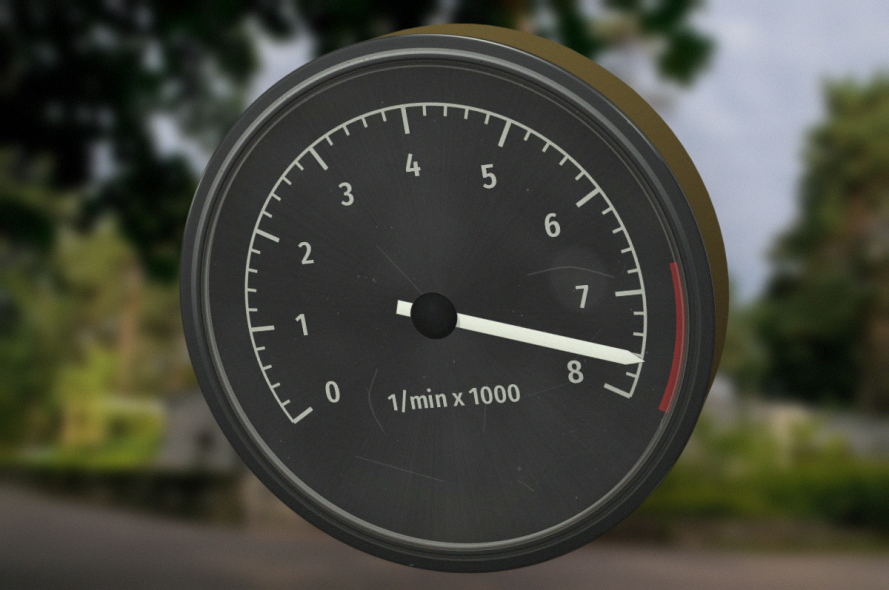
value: **7600** rpm
